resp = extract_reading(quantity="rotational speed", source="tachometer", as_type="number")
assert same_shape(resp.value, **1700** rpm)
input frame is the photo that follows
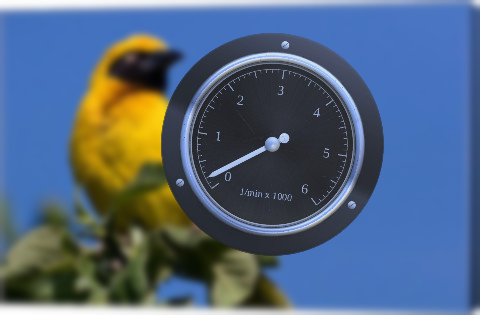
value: **200** rpm
